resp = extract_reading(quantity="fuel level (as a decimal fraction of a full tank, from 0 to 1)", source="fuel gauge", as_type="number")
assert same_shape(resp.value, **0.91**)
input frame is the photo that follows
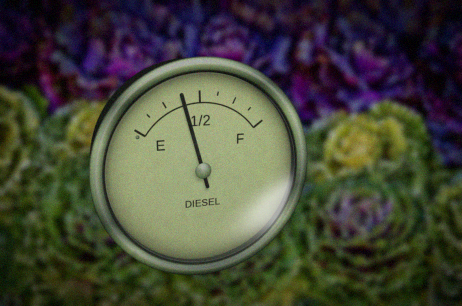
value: **0.375**
